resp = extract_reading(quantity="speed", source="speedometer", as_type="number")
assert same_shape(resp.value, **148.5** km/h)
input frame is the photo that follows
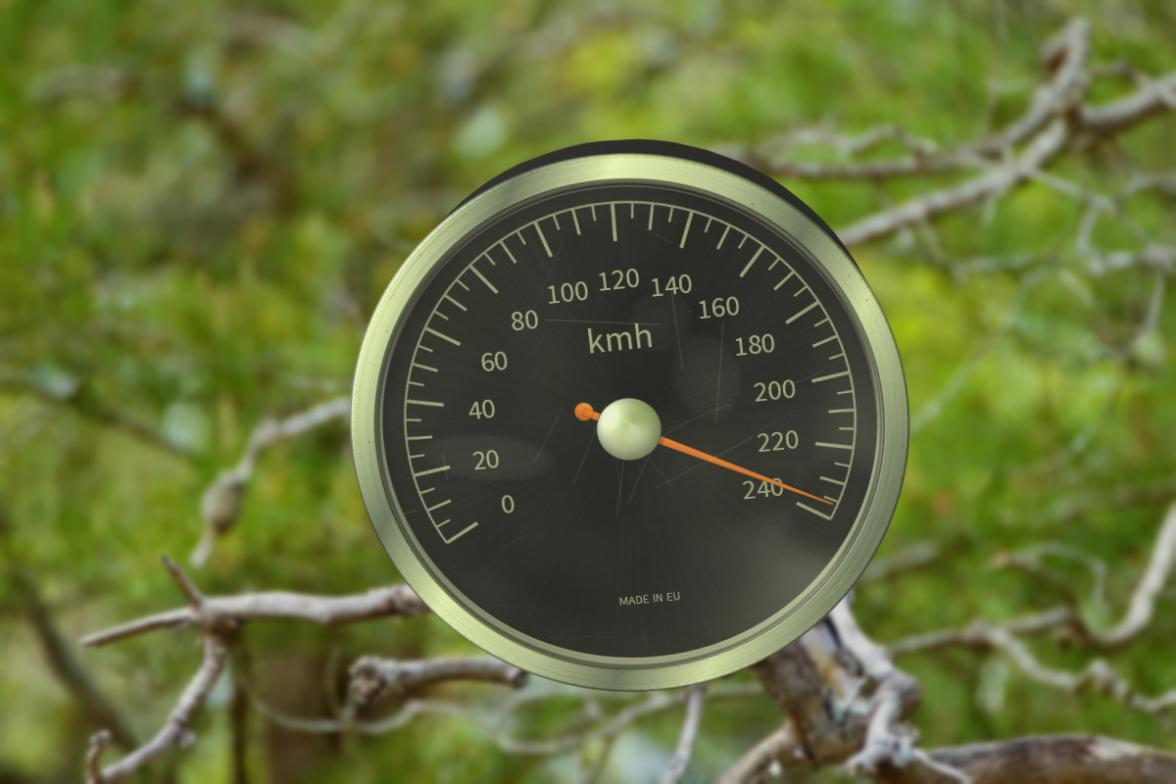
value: **235** km/h
